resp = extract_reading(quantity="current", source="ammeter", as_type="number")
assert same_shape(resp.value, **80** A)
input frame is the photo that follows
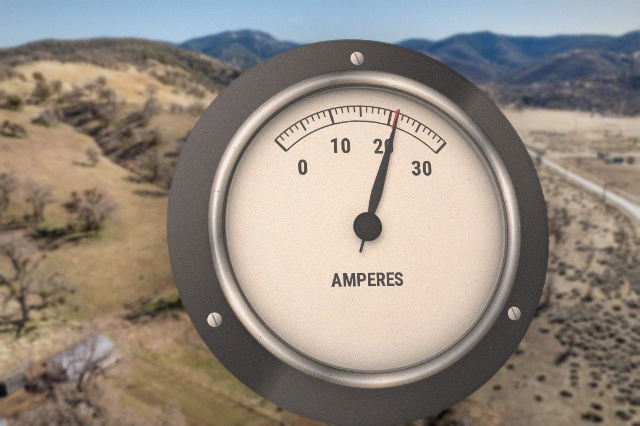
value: **21** A
